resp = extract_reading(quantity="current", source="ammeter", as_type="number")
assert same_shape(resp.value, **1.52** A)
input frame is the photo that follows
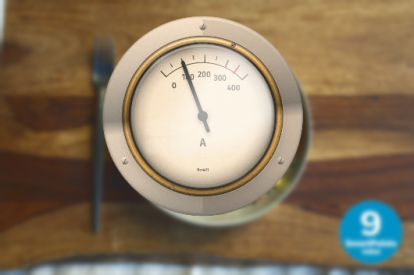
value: **100** A
